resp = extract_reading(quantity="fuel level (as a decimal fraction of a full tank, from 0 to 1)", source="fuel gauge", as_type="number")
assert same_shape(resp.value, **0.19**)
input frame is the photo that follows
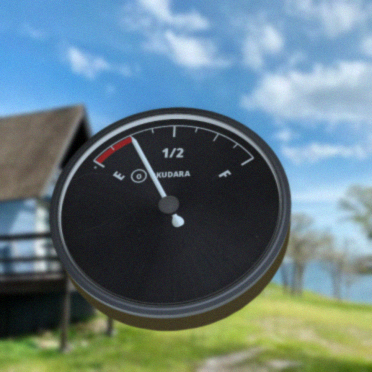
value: **0.25**
